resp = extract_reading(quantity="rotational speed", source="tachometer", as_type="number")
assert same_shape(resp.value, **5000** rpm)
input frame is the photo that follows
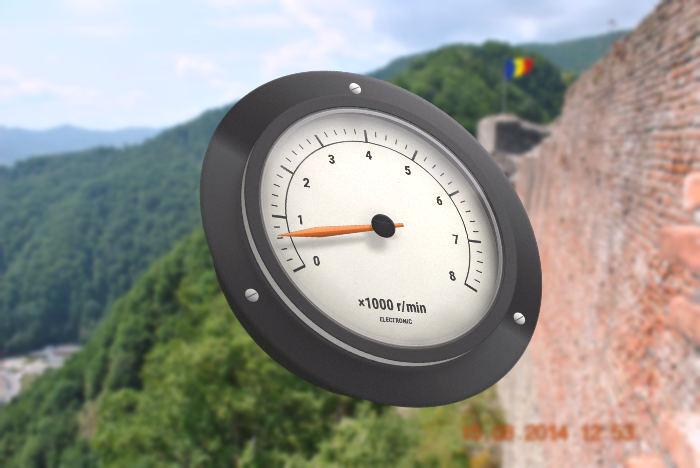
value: **600** rpm
